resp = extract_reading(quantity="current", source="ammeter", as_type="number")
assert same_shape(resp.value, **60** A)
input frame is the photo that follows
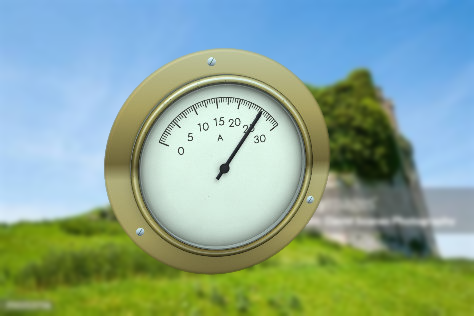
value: **25** A
